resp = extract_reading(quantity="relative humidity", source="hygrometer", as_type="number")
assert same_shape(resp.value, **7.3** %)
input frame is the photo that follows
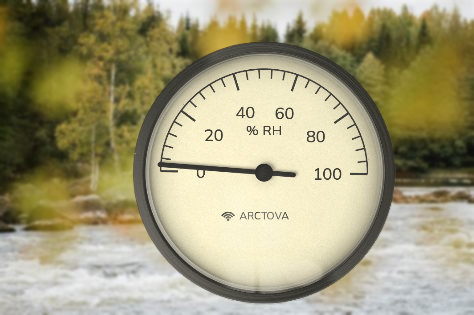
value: **2** %
